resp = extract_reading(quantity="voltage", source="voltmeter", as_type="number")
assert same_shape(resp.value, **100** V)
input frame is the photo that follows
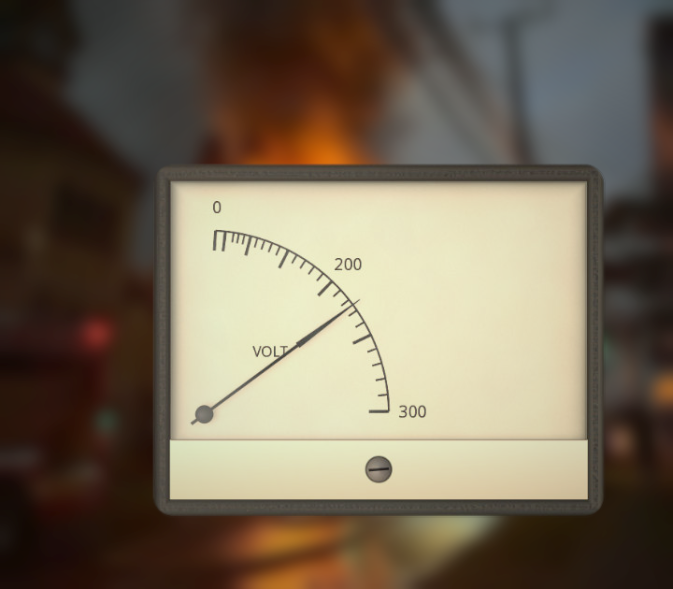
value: **225** V
